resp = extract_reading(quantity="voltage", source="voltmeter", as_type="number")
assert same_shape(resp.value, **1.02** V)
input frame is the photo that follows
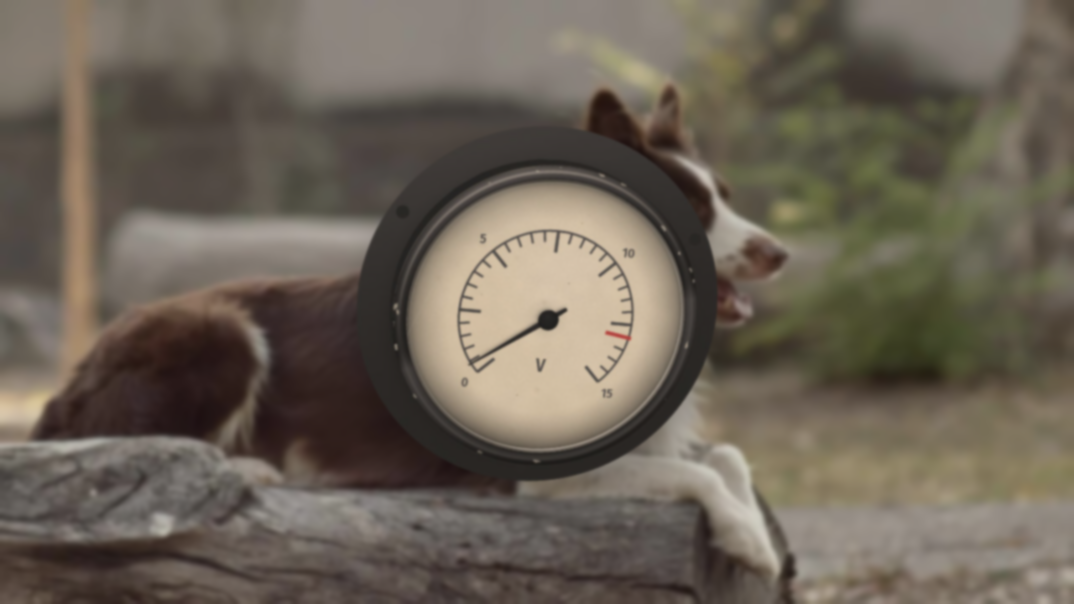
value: **0.5** V
